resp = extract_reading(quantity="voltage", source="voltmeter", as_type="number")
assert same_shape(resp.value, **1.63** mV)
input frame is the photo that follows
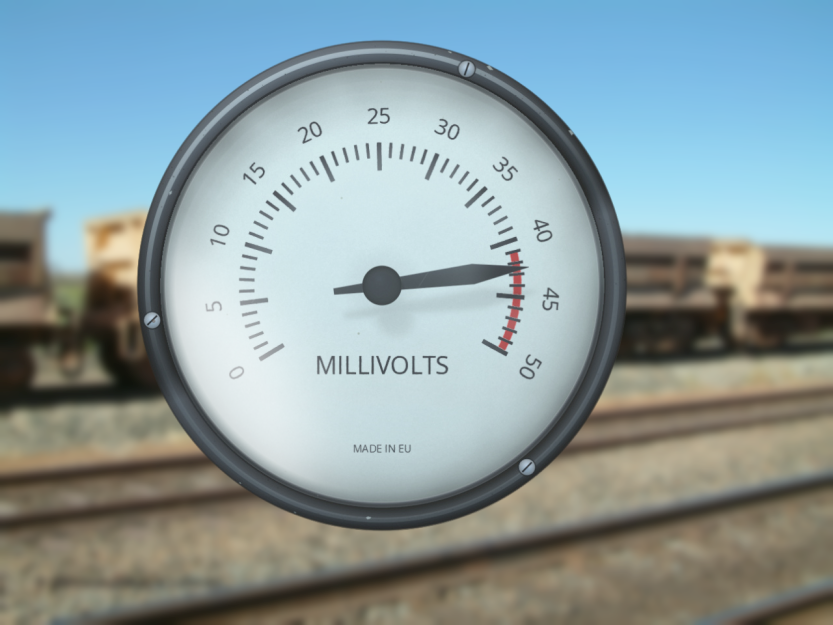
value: **42.5** mV
